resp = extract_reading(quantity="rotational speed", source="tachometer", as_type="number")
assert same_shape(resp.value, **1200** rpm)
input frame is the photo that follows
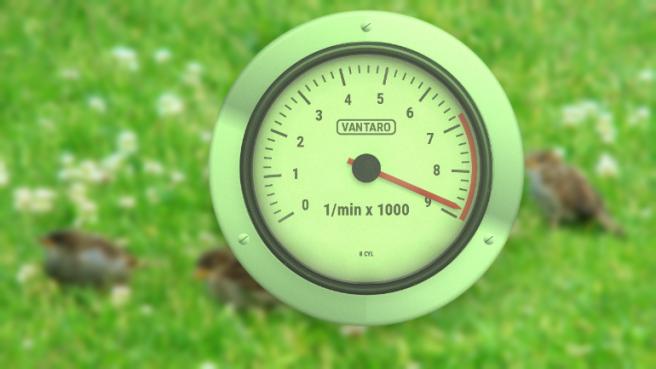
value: **8800** rpm
